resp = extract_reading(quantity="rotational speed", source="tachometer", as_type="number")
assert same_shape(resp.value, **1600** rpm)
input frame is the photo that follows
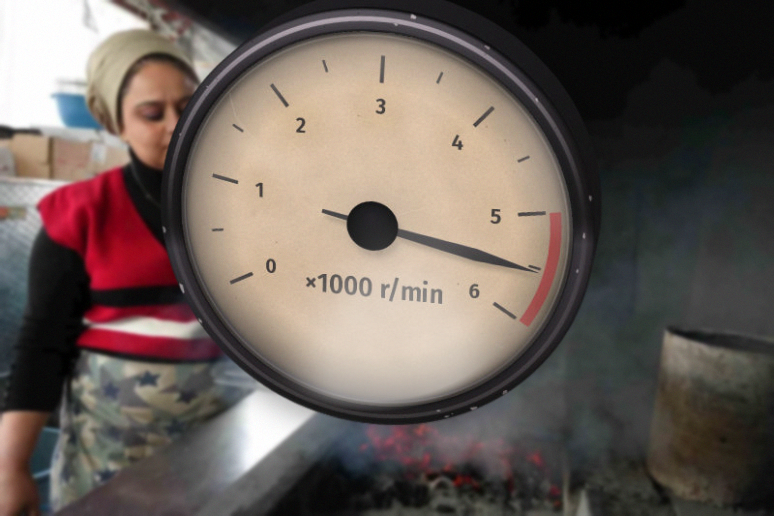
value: **5500** rpm
